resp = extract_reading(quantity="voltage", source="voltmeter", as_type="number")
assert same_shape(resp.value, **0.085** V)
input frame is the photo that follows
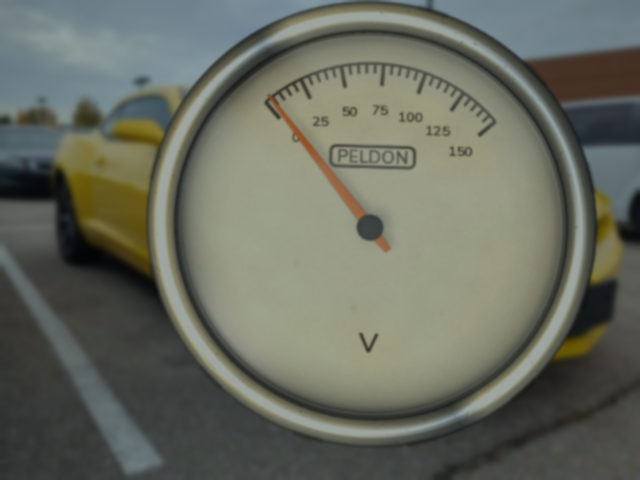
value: **5** V
